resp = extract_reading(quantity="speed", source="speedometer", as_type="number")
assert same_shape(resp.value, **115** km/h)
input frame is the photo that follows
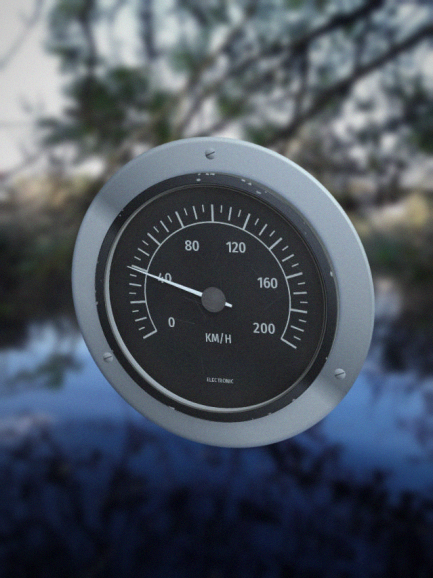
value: **40** km/h
